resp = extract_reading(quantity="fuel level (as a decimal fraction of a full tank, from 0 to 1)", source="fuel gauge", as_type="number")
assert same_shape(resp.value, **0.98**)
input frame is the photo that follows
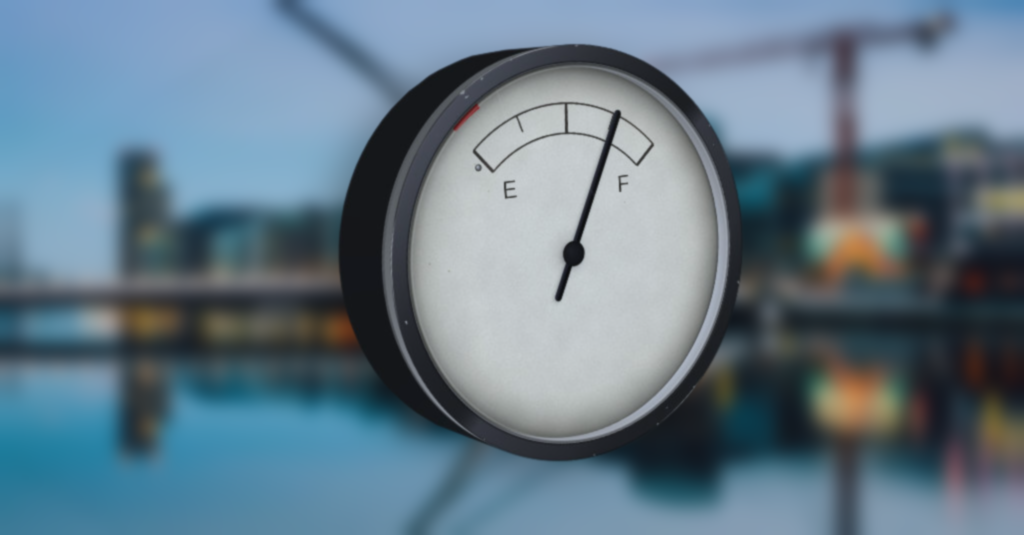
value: **0.75**
